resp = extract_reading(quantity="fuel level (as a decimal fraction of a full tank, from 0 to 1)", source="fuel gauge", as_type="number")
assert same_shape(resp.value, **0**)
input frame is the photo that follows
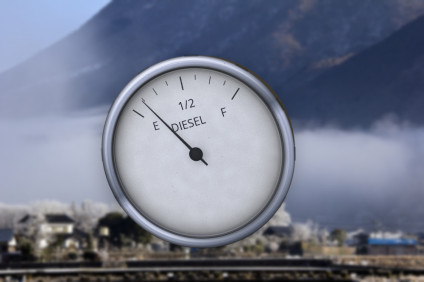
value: **0.125**
